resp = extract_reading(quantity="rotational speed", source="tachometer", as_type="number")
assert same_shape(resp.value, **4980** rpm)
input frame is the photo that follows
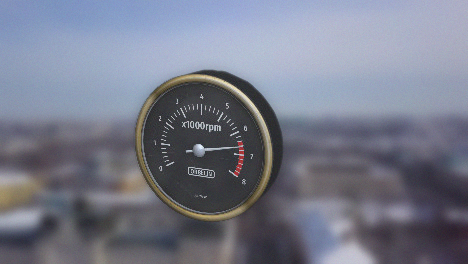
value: **6600** rpm
